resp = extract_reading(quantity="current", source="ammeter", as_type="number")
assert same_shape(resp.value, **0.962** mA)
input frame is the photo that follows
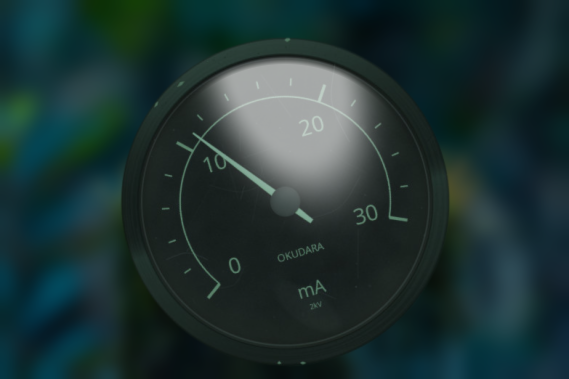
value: **11** mA
